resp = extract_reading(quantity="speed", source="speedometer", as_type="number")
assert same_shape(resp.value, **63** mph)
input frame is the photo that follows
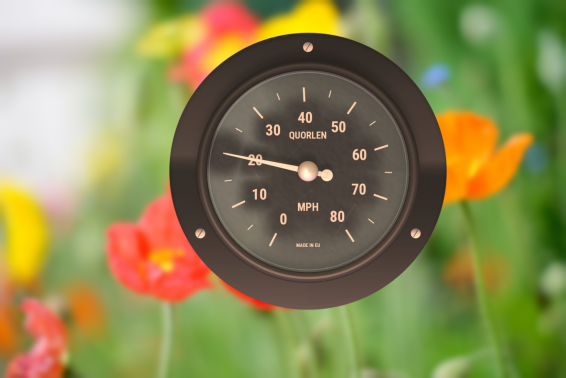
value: **20** mph
